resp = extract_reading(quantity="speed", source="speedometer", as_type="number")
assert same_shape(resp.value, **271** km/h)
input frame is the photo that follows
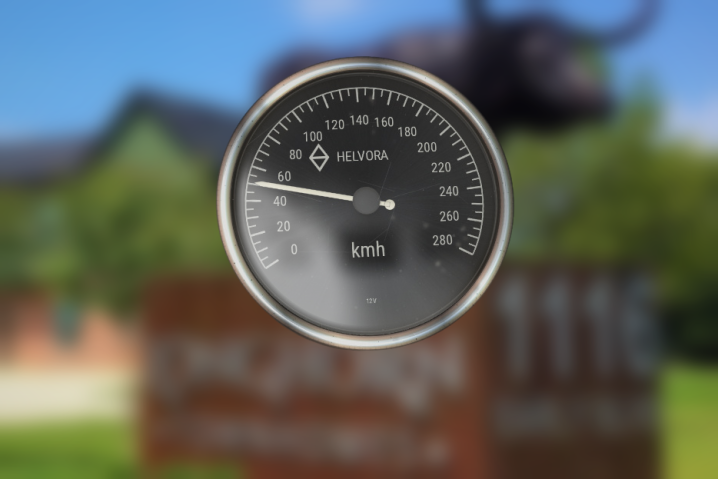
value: **50** km/h
